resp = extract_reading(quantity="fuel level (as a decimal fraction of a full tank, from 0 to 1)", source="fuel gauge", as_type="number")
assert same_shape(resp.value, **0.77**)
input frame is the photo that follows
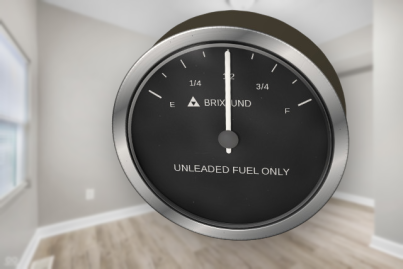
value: **0.5**
